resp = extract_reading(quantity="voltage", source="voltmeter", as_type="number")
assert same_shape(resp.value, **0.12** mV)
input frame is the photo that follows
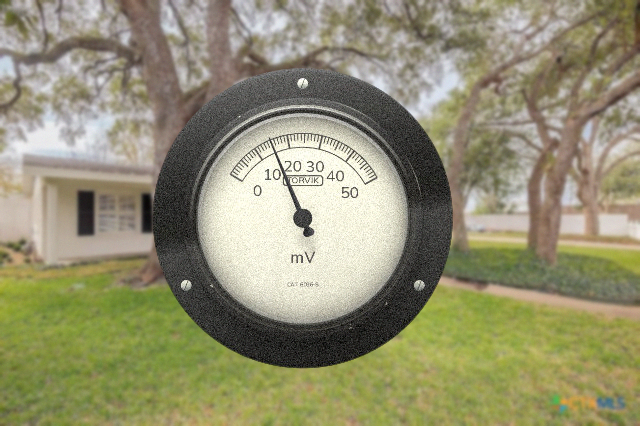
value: **15** mV
